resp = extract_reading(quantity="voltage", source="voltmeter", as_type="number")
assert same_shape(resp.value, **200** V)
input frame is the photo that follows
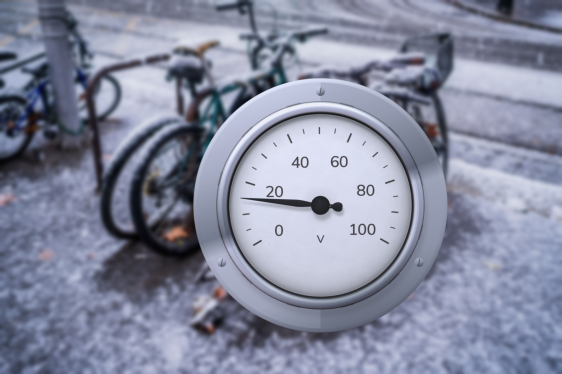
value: **15** V
